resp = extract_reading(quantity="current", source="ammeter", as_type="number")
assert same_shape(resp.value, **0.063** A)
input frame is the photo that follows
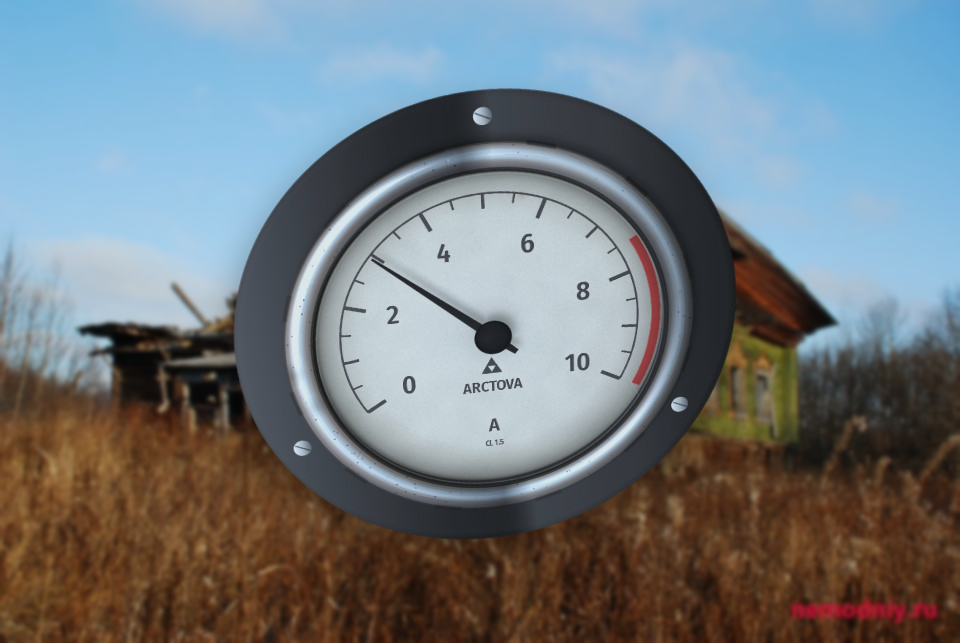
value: **3** A
